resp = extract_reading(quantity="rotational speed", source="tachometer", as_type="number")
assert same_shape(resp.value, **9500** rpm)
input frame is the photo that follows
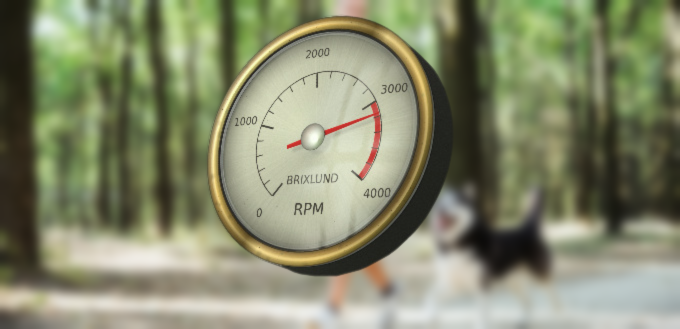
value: **3200** rpm
